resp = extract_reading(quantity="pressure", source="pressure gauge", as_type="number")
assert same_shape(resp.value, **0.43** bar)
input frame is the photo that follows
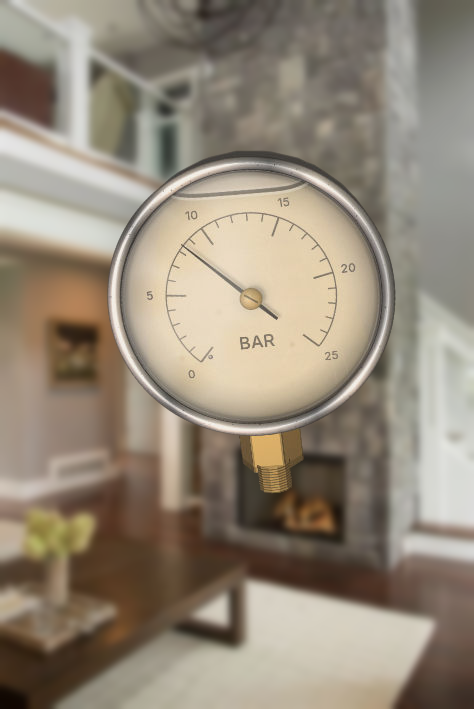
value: **8.5** bar
